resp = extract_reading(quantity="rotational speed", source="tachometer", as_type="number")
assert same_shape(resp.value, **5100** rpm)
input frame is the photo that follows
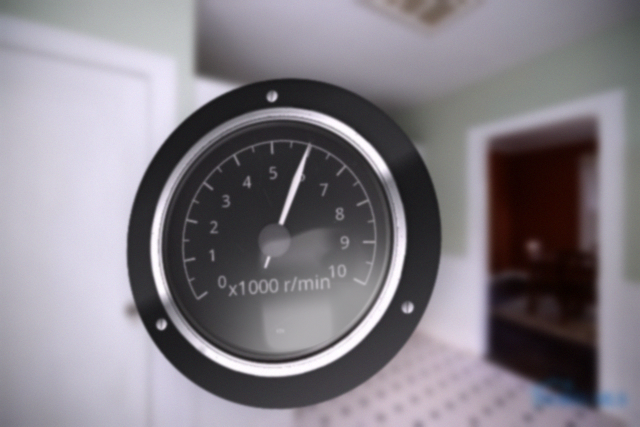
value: **6000** rpm
